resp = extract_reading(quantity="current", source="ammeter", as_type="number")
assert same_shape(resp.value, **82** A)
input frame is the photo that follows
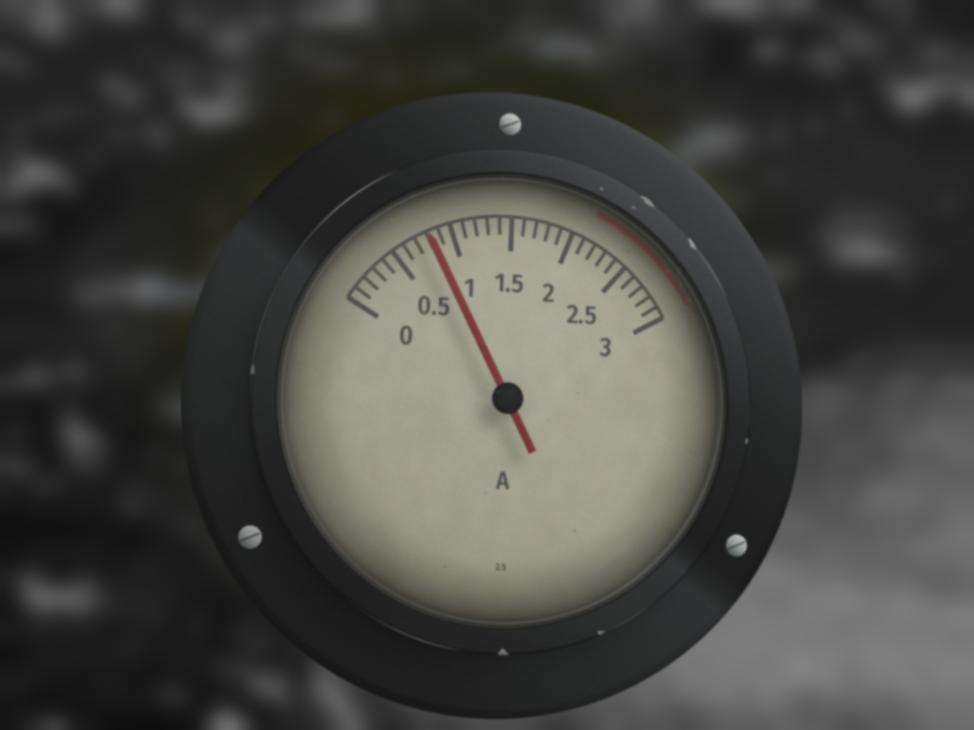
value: **0.8** A
